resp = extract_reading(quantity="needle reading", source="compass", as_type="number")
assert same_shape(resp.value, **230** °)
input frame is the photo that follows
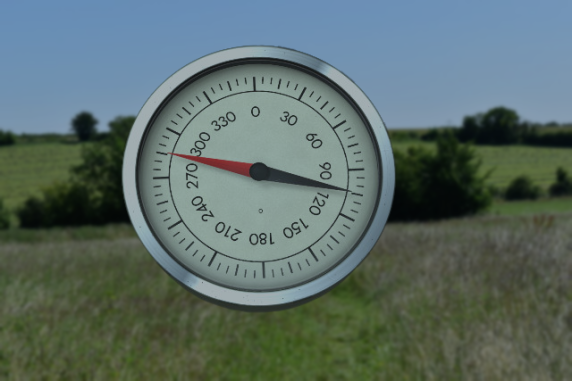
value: **285** °
